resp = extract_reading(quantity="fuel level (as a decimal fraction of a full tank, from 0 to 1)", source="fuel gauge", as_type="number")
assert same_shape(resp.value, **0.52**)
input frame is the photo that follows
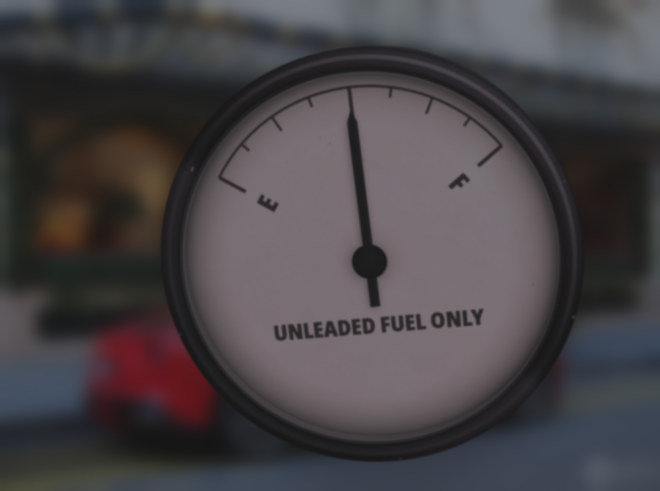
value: **0.5**
